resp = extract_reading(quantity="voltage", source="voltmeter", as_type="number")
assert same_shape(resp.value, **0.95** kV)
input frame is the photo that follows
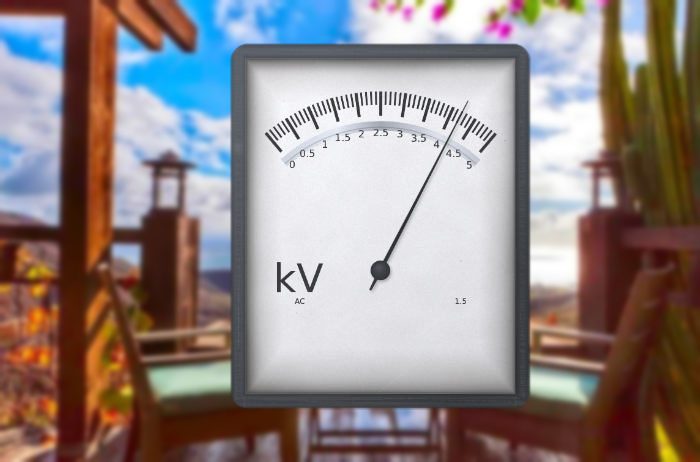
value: **4.2** kV
